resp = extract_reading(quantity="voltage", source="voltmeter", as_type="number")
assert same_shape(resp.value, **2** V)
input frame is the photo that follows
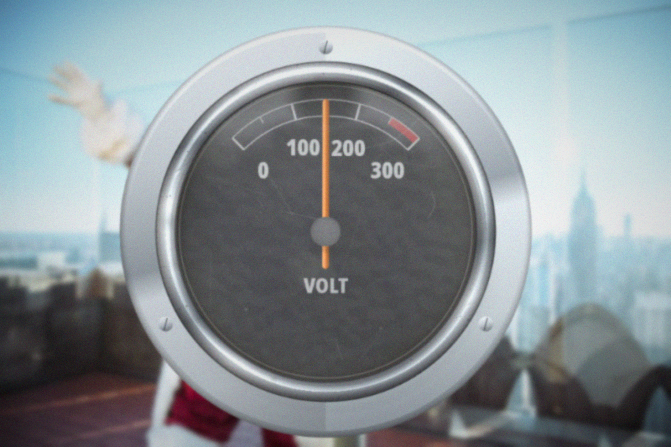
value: **150** V
